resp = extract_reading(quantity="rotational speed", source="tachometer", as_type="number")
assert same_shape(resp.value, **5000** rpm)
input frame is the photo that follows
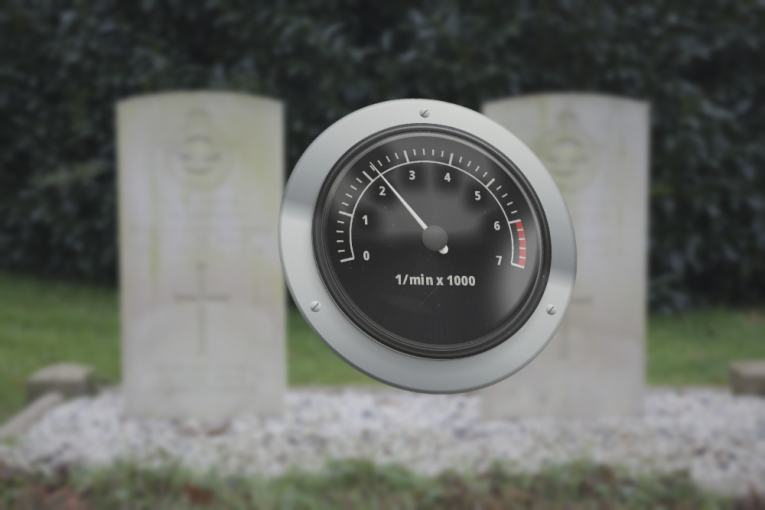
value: **2200** rpm
